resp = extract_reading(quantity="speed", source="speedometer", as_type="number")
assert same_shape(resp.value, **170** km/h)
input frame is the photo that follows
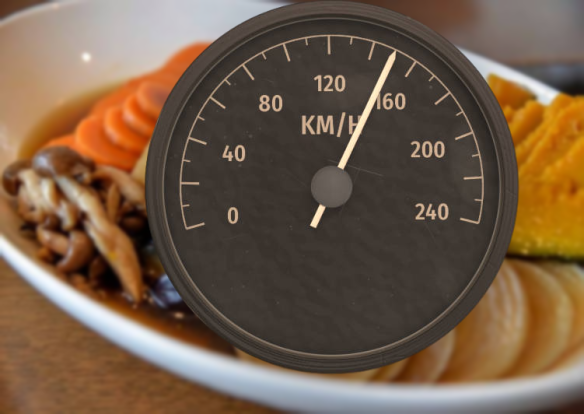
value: **150** km/h
